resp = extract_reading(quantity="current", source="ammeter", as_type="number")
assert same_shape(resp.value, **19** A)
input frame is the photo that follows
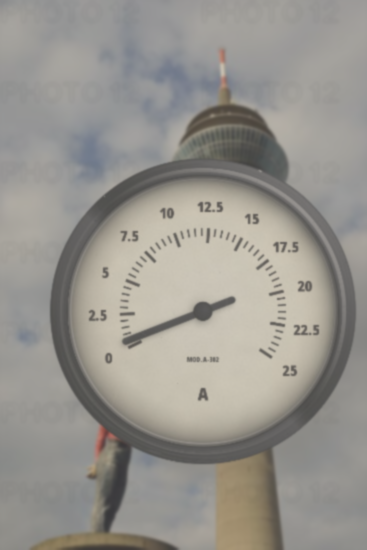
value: **0.5** A
